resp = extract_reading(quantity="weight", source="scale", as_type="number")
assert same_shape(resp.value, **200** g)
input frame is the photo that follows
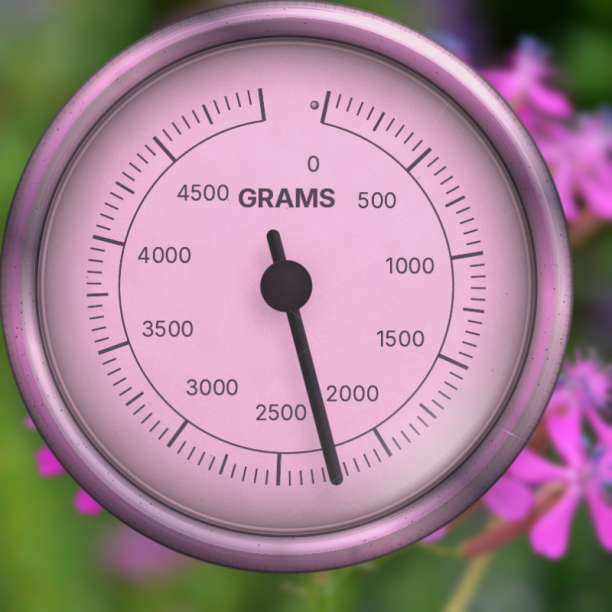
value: **2250** g
